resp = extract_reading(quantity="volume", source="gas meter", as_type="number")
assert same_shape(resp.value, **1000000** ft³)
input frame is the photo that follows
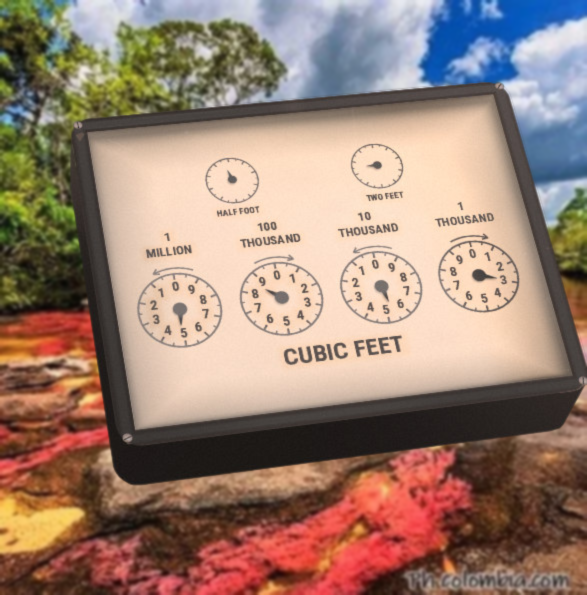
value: **485300** ft³
